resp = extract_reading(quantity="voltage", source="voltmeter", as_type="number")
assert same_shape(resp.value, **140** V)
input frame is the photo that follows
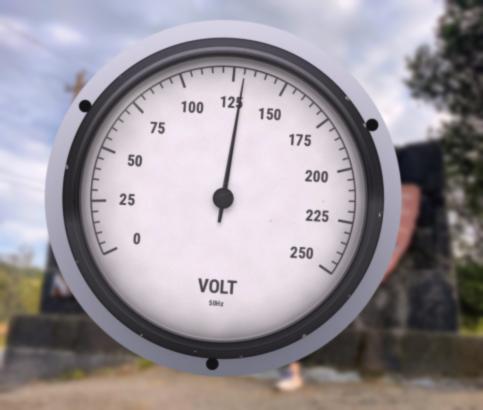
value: **130** V
